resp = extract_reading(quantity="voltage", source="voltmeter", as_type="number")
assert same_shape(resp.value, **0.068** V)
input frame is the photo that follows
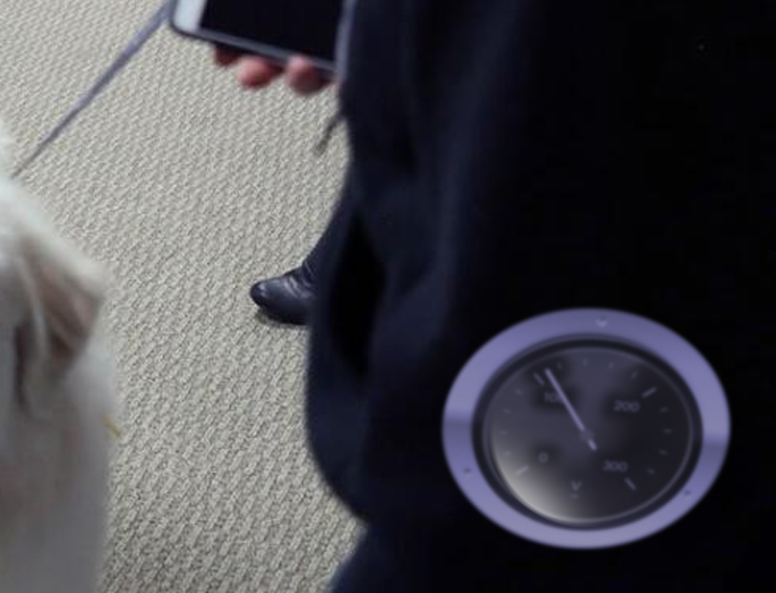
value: **110** V
